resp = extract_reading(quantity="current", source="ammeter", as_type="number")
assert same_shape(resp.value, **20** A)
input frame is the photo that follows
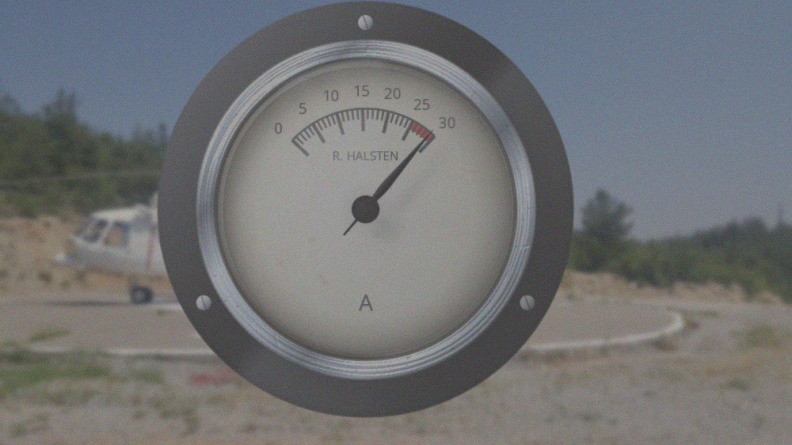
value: **29** A
